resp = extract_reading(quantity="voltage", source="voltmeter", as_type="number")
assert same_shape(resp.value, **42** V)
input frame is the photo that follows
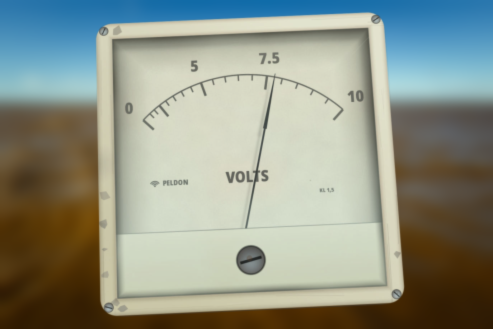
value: **7.75** V
